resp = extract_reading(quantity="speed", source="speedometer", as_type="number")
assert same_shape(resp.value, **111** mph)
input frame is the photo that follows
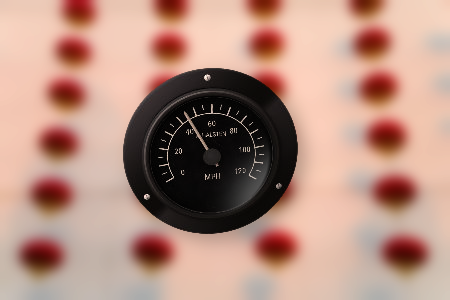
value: **45** mph
